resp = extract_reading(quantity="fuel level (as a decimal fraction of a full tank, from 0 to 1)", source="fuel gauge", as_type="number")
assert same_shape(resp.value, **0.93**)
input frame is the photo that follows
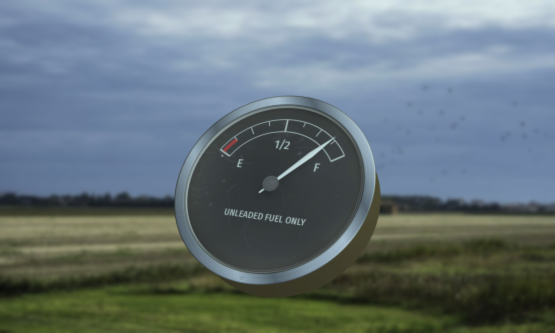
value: **0.875**
